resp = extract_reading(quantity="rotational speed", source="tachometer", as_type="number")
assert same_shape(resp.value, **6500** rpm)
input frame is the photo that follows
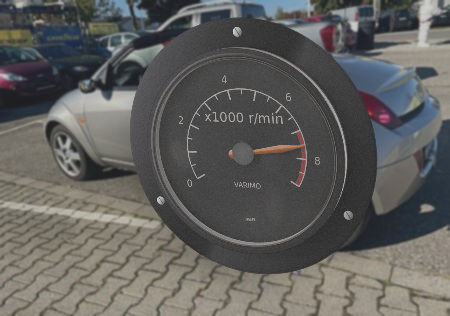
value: **7500** rpm
